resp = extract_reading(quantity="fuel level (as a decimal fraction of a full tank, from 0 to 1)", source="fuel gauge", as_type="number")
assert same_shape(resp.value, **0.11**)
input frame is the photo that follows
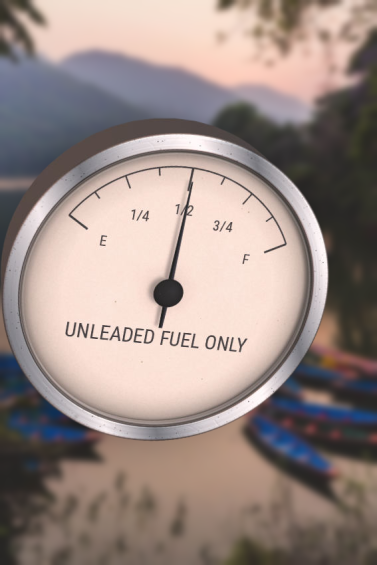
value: **0.5**
